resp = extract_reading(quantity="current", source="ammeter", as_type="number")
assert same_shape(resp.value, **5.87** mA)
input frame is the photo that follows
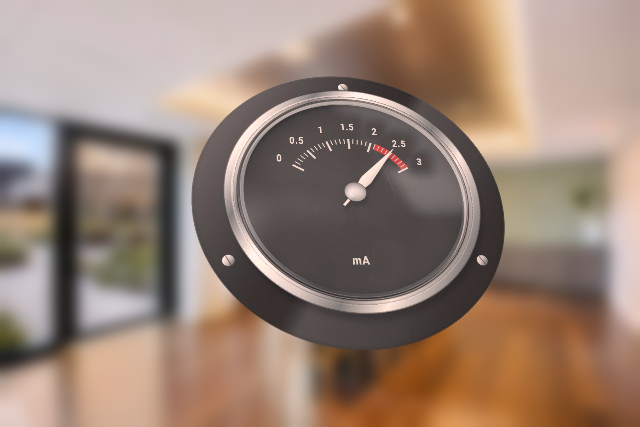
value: **2.5** mA
